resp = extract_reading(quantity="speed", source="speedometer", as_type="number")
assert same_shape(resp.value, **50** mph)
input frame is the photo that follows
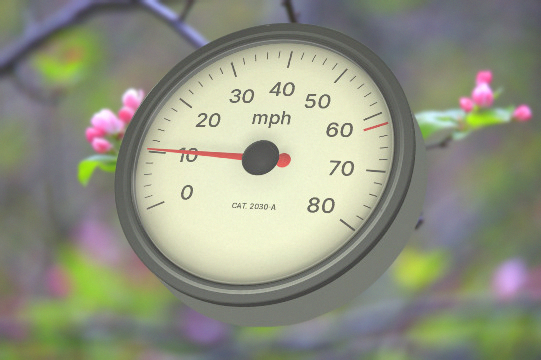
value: **10** mph
